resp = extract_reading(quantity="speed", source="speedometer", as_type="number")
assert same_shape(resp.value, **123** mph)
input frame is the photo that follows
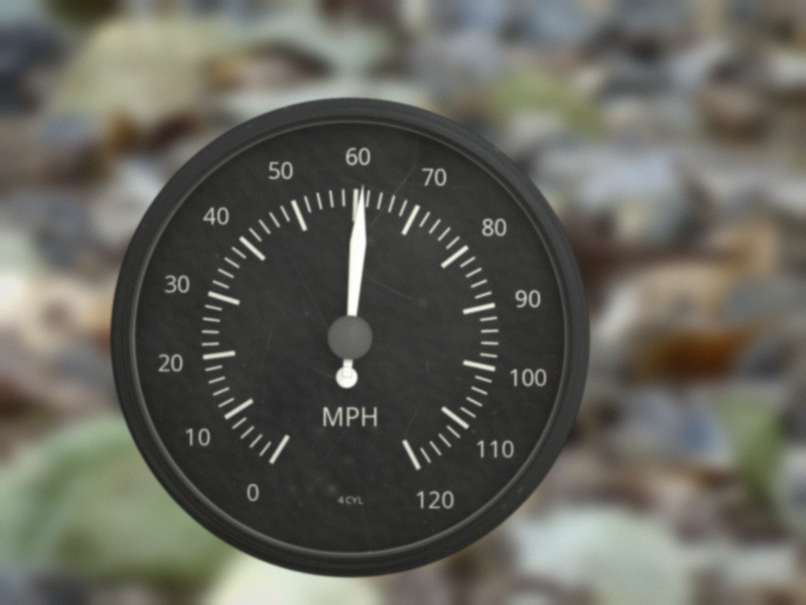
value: **61** mph
